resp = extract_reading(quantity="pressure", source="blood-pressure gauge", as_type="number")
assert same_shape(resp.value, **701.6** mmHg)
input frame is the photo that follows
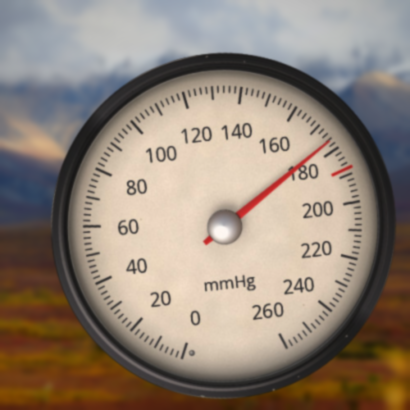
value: **176** mmHg
